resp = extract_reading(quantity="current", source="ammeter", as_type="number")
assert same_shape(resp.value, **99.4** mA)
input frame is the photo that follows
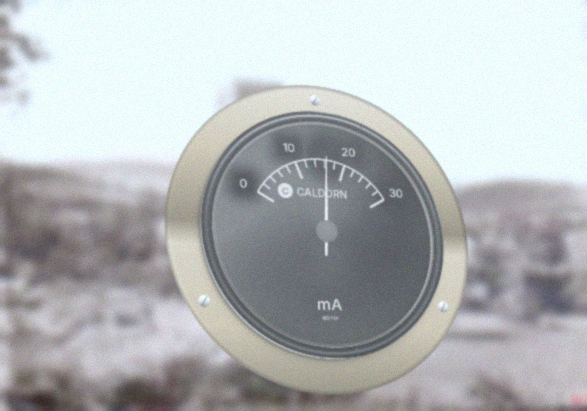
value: **16** mA
